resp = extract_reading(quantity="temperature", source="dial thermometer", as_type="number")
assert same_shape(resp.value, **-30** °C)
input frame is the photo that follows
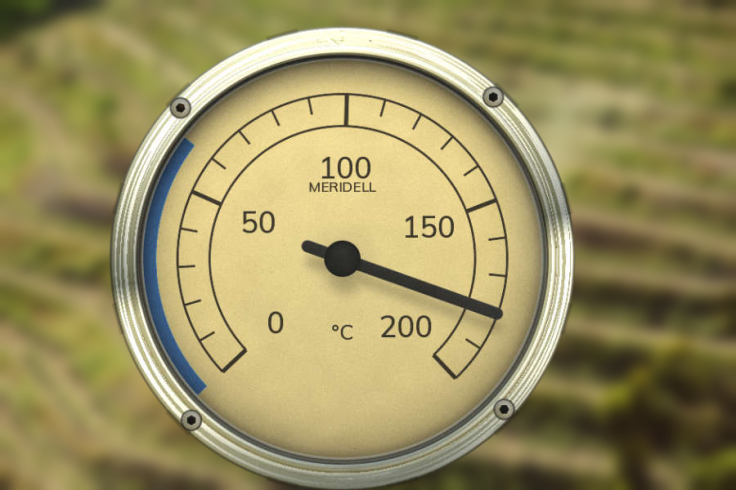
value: **180** °C
